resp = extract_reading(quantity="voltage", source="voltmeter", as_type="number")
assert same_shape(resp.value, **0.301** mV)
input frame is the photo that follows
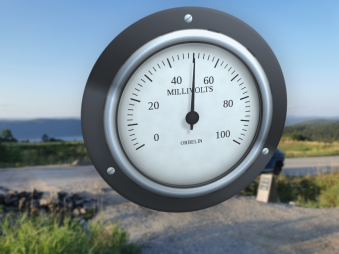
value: **50** mV
